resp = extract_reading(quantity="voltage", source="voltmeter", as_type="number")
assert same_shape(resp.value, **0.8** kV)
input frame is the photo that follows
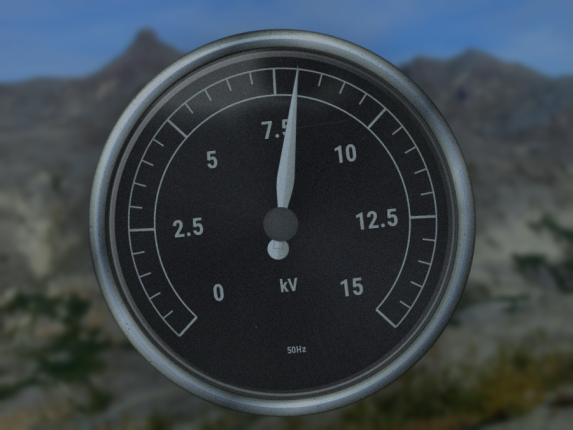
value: **8** kV
